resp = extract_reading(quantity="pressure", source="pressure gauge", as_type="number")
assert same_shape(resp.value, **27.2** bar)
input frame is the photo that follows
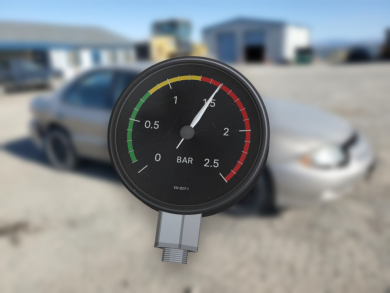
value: **1.5** bar
